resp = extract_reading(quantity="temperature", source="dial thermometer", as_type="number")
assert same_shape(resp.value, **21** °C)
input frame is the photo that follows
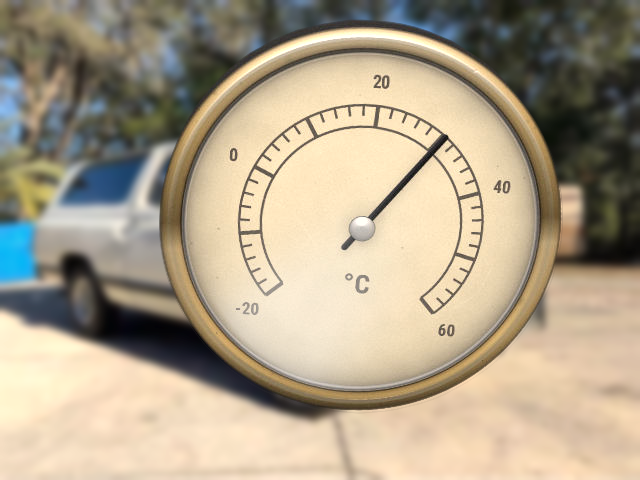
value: **30** °C
